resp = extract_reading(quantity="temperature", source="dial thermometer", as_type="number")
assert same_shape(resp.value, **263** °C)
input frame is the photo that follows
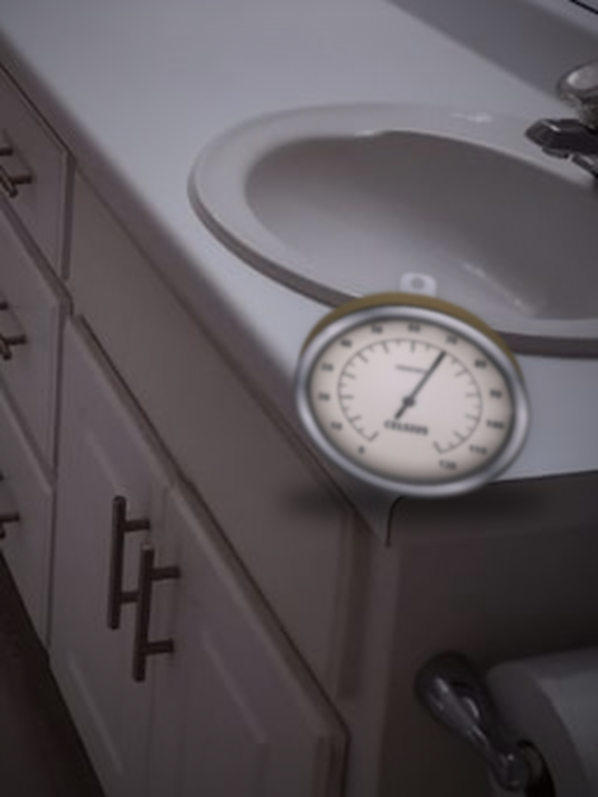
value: **70** °C
